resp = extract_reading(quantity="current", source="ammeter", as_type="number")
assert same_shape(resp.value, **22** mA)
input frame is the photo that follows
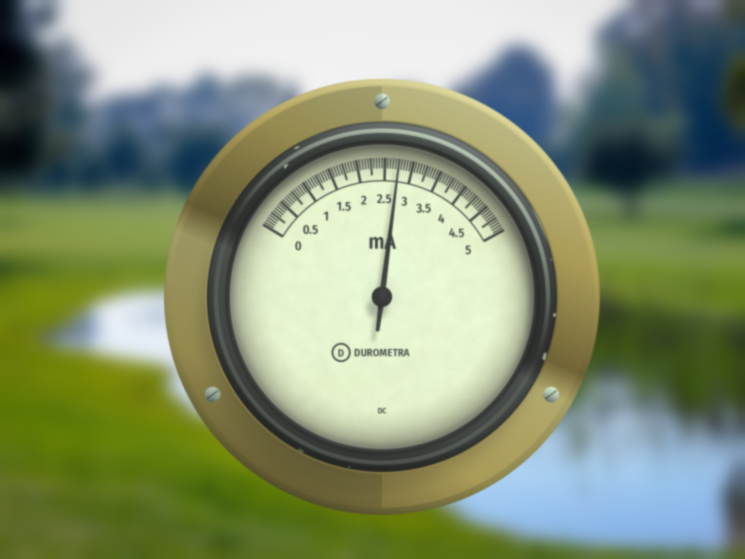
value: **2.75** mA
